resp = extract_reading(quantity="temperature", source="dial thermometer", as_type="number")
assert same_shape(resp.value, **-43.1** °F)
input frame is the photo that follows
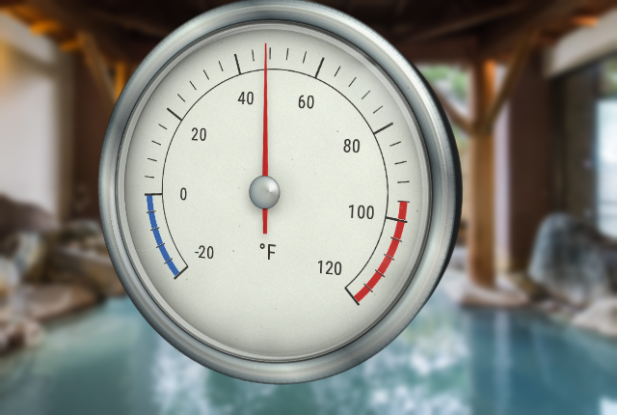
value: **48** °F
